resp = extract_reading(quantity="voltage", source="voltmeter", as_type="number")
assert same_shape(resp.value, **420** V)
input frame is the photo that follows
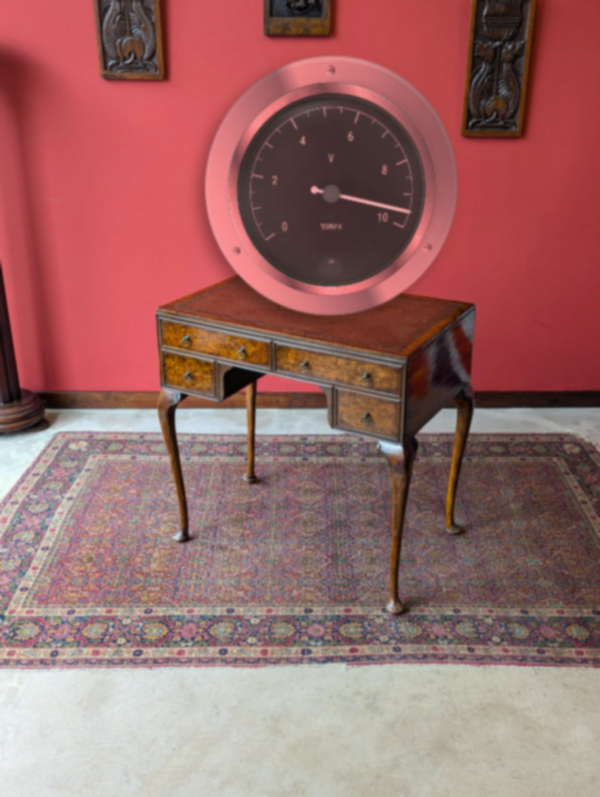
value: **9.5** V
